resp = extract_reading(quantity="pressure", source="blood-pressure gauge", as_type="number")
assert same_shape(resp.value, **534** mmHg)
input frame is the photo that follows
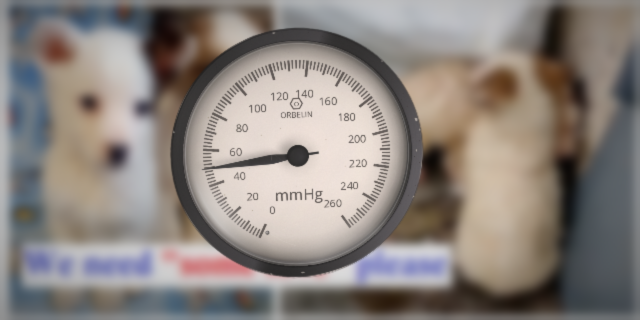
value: **50** mmHg
